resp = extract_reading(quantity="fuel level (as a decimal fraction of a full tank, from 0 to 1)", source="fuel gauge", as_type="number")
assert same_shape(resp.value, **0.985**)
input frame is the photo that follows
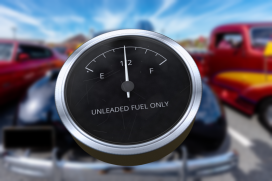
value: **0.5**
